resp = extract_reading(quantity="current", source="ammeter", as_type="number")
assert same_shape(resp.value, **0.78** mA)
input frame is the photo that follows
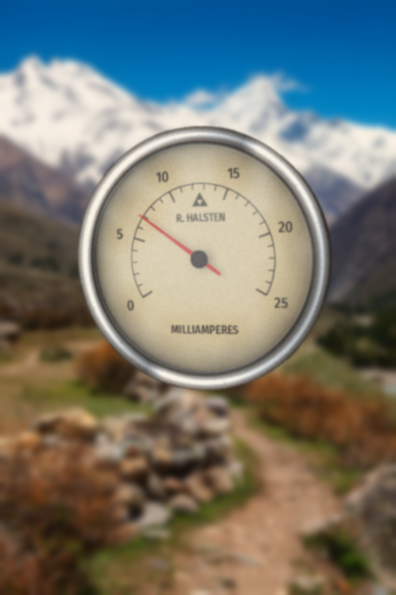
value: **7** mA
